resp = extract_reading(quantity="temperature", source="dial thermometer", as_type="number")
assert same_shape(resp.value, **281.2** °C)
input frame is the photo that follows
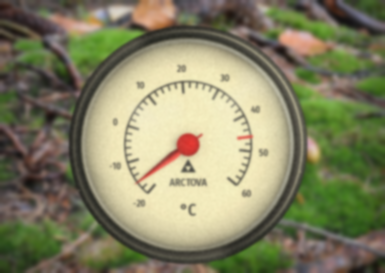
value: **-16** °C
